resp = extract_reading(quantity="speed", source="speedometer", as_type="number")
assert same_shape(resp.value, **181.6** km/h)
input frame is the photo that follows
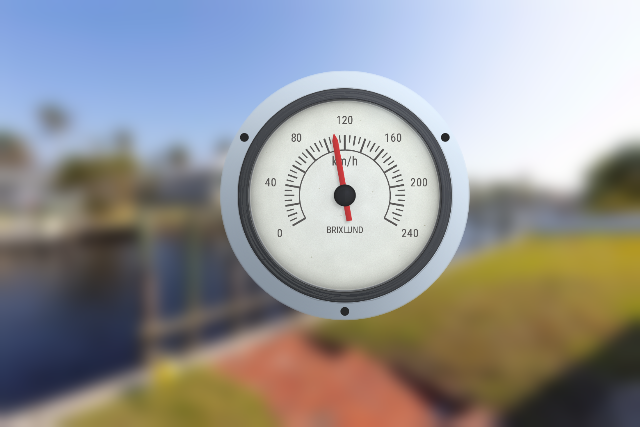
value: **110** km/h
